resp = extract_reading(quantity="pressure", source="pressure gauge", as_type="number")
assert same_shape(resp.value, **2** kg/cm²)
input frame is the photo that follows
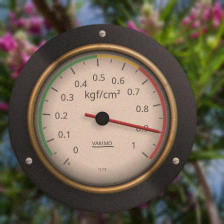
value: **0.9** kg/cm²
